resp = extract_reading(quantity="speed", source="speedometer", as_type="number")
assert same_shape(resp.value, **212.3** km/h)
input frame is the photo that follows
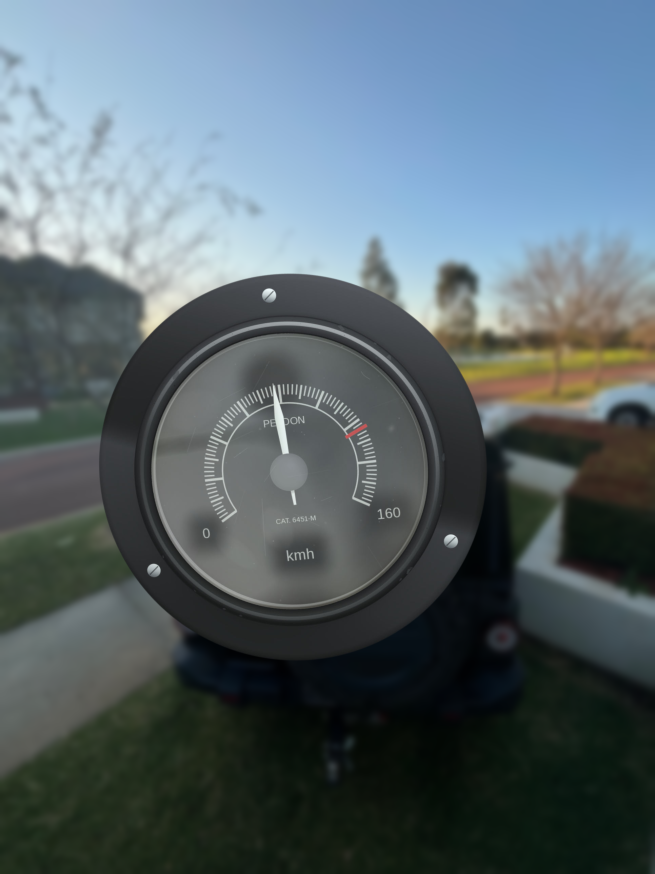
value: **78** km/h
